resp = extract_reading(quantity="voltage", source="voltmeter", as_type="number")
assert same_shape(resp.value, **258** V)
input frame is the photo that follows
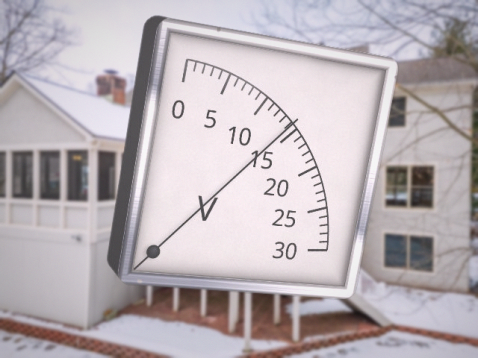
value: **14** V
